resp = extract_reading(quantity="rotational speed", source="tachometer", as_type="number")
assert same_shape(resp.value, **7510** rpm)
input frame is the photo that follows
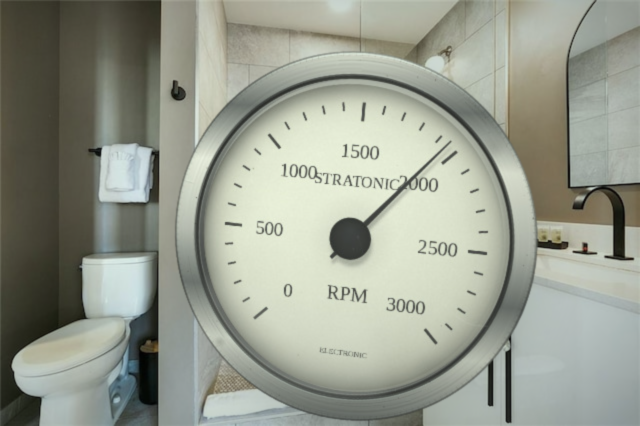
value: **1950** rpm
